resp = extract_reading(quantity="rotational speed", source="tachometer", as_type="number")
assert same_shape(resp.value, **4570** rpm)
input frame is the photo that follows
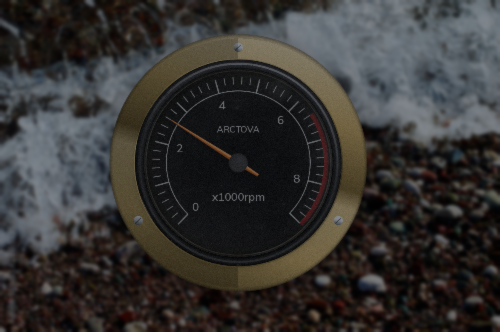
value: **2600** rpm
